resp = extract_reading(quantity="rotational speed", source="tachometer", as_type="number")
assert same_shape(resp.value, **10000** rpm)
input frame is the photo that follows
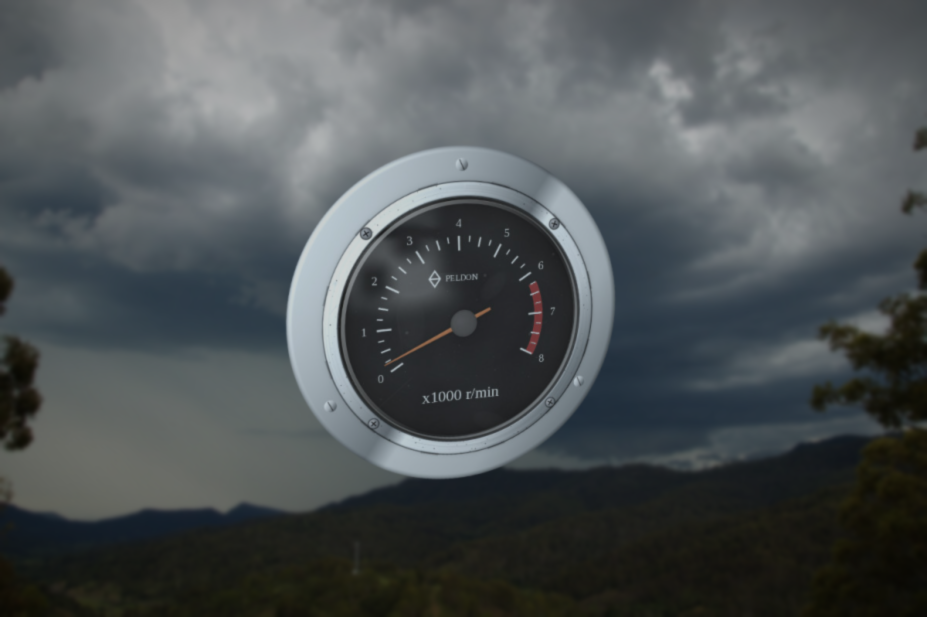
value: **250** rpm
